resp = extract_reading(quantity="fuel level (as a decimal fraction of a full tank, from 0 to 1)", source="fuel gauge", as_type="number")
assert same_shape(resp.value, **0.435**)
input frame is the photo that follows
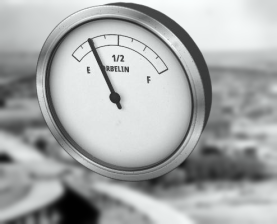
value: **0.25**
